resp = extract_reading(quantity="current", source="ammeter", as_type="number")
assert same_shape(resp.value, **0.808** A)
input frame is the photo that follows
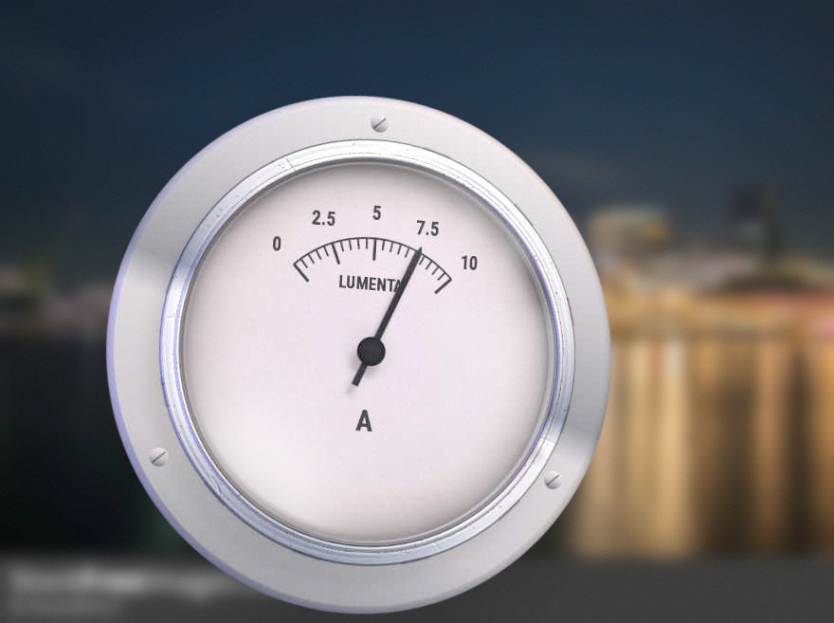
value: **7.5** A
